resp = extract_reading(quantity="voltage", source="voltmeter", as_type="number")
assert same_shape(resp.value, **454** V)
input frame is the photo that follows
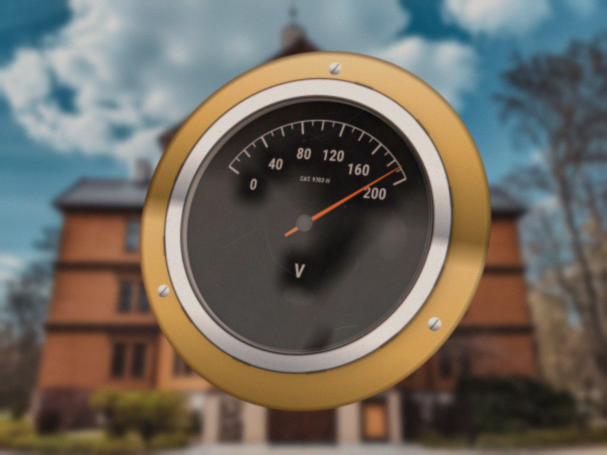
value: **190** V
